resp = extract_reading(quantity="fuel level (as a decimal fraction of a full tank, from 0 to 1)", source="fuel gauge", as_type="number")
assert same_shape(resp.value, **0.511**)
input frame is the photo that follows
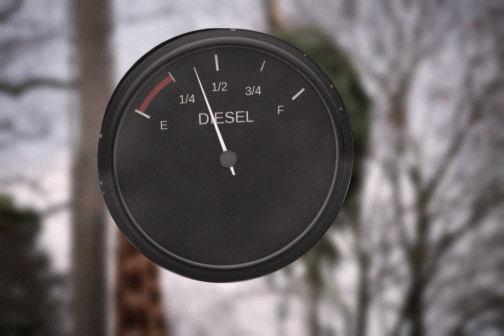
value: **0.375**
